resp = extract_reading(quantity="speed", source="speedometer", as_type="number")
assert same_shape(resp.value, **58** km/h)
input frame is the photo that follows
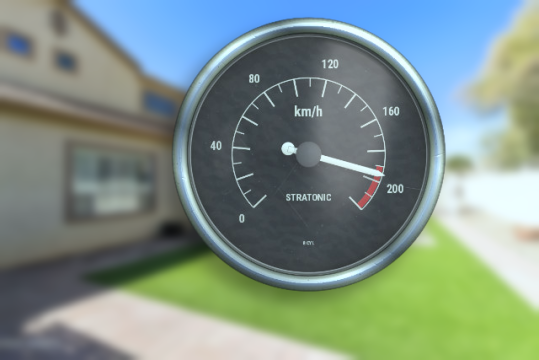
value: **195** km/h
